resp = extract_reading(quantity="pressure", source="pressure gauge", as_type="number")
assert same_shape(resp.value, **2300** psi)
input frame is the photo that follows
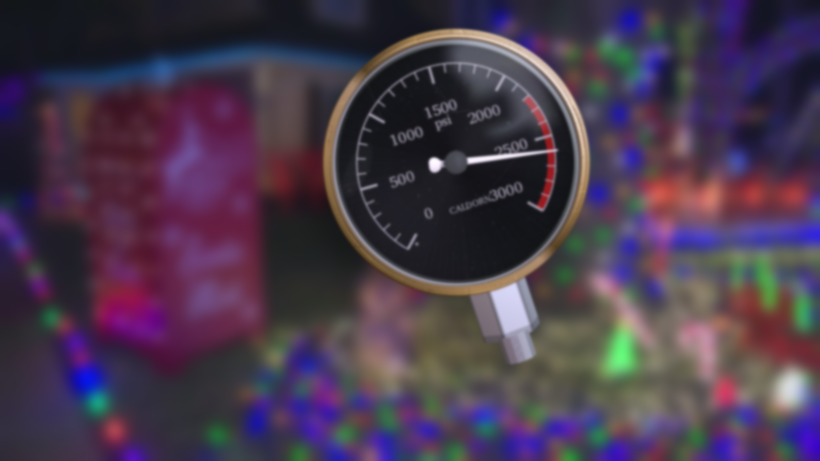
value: **2600** psi
